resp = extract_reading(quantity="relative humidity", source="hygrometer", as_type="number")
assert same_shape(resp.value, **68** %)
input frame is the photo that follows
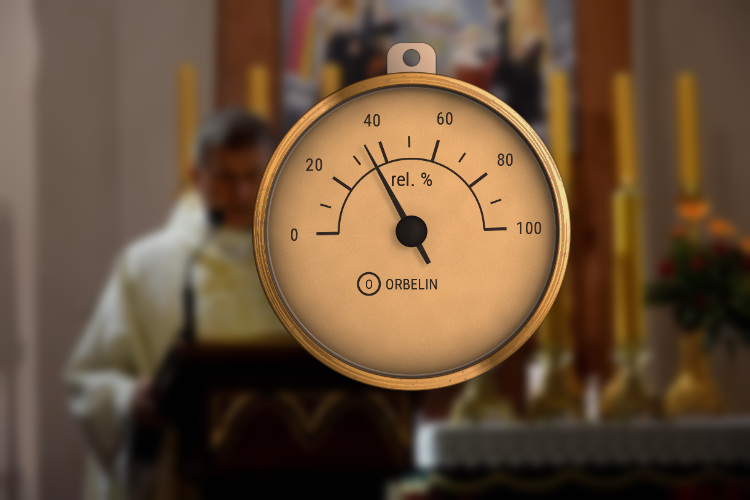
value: **35** %
